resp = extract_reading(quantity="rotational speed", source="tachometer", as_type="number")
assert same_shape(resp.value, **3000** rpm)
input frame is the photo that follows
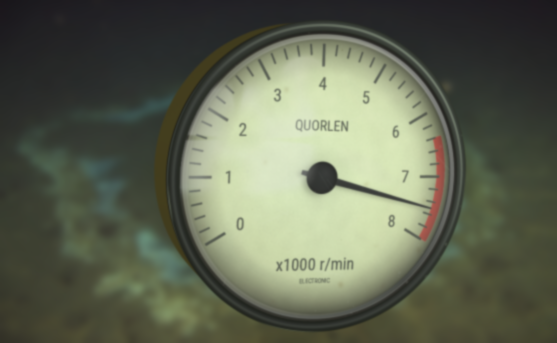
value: **7500** rpm
